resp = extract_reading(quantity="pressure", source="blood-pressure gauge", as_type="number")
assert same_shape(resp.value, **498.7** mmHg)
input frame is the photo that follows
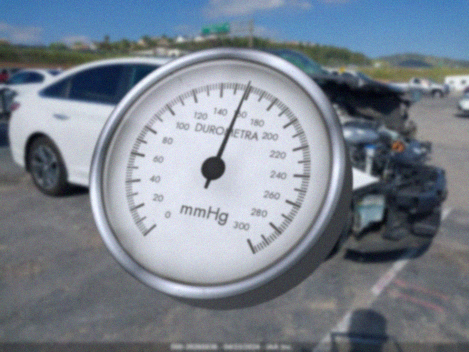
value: **160** mmHg
